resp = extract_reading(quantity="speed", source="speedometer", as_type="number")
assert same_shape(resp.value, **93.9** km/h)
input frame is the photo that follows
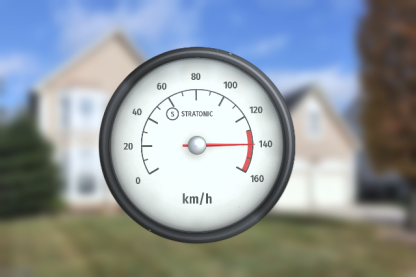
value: **140** km/h
